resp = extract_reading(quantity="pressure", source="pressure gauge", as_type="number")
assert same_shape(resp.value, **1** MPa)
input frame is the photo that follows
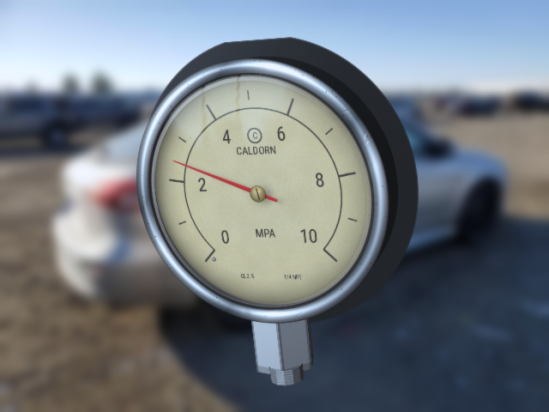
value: **2.5** MPa
